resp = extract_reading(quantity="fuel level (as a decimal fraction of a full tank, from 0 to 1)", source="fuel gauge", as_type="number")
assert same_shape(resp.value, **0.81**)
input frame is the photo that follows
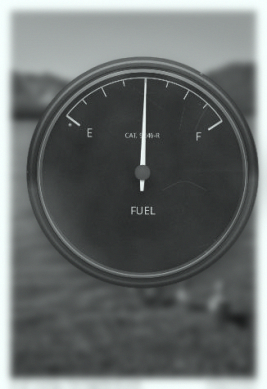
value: **0.5**
